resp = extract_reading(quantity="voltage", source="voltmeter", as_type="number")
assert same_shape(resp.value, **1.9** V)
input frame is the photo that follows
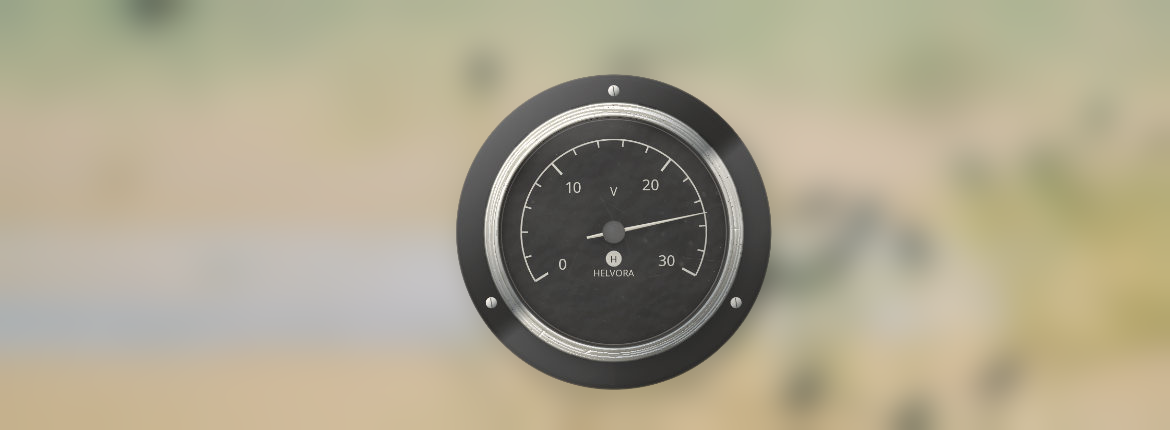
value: **25** V
